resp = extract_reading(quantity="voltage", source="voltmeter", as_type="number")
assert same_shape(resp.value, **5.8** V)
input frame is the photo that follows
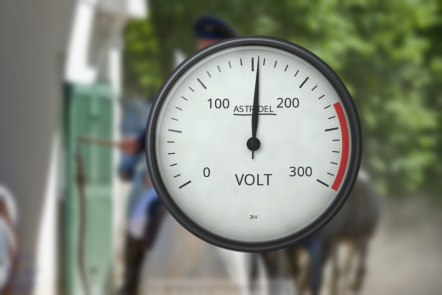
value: **155** V
